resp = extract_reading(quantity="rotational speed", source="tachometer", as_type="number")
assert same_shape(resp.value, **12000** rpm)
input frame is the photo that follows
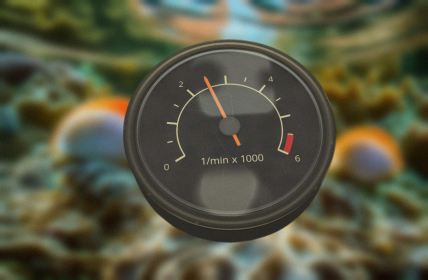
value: **2500** rpm
